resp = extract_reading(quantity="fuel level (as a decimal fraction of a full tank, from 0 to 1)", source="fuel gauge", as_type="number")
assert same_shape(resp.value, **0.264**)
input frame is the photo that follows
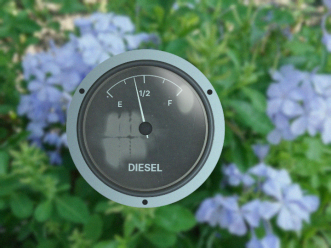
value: **0.375**
